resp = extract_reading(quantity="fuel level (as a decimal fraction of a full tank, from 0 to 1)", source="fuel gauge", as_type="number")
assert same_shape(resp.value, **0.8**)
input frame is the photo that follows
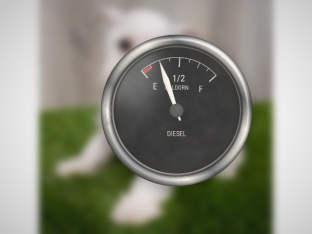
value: **0.25**
